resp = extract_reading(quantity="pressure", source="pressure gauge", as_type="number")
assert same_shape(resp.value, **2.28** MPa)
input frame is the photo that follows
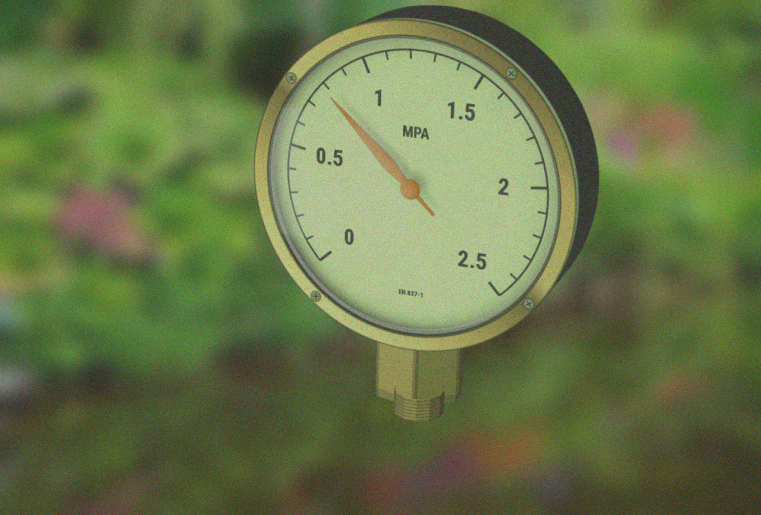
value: **0.8** MPa
